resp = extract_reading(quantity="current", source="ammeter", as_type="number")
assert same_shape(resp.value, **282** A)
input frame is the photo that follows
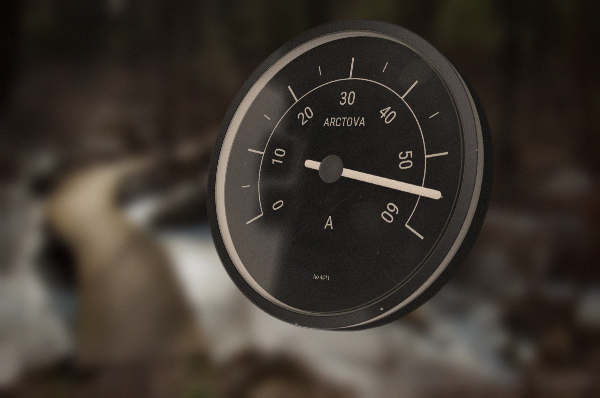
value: **55** A
